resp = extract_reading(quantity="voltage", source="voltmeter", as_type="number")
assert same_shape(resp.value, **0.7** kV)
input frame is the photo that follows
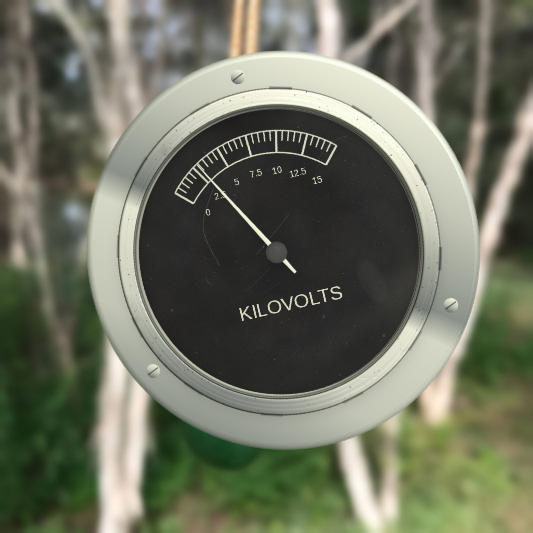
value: **3** kV
